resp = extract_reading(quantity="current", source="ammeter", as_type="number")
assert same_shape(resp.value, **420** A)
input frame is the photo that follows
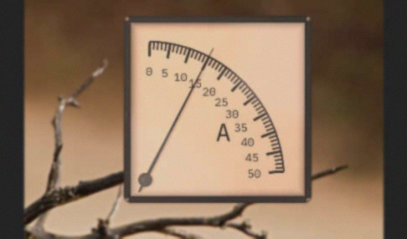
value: **15** A
